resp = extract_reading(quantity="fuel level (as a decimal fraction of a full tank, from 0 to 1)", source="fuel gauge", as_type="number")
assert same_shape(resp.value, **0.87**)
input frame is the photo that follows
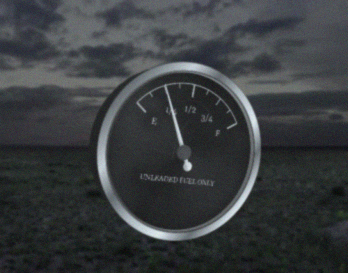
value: **0.25**
